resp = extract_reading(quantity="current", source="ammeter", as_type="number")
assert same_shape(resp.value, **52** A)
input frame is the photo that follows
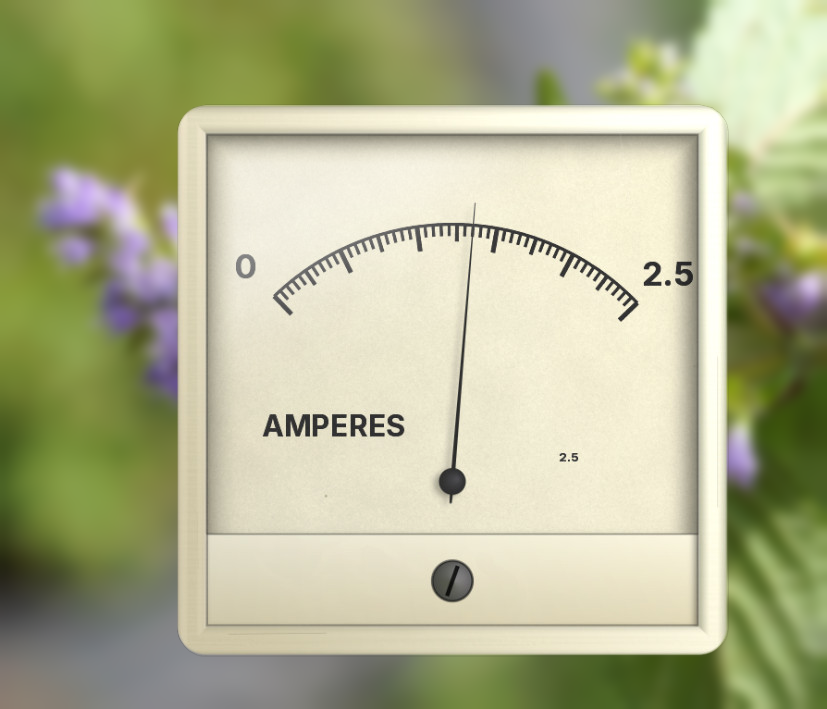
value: **1.35** A
